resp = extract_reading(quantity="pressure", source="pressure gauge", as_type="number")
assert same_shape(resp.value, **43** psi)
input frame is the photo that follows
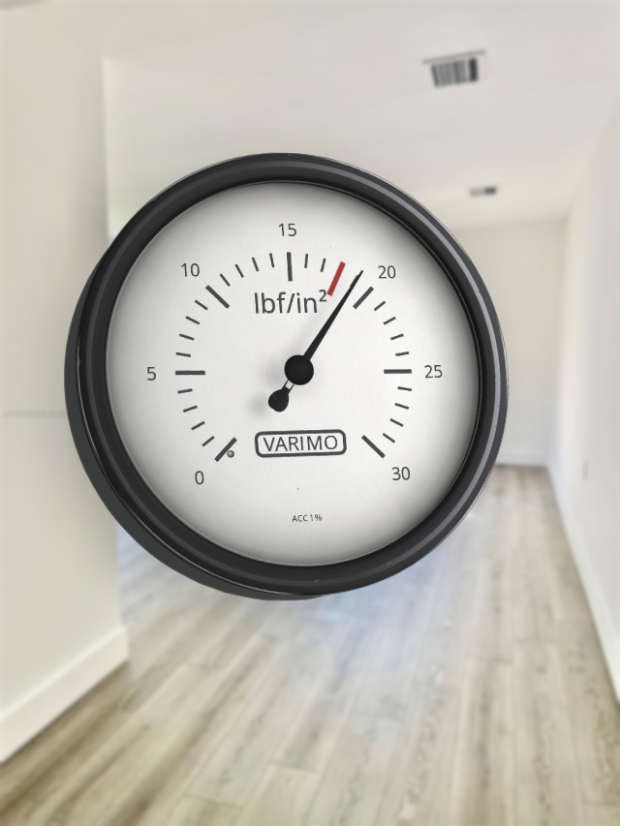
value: **19** psi
